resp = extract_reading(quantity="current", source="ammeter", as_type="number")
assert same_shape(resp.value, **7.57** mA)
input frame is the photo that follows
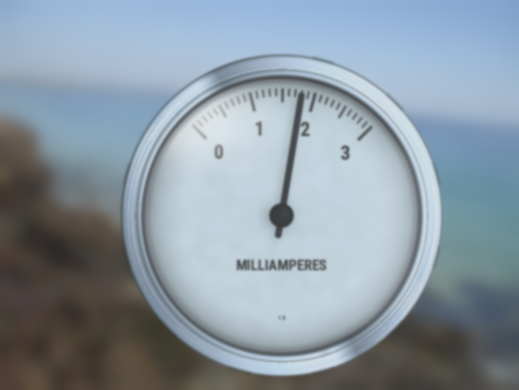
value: **1.8** mA
